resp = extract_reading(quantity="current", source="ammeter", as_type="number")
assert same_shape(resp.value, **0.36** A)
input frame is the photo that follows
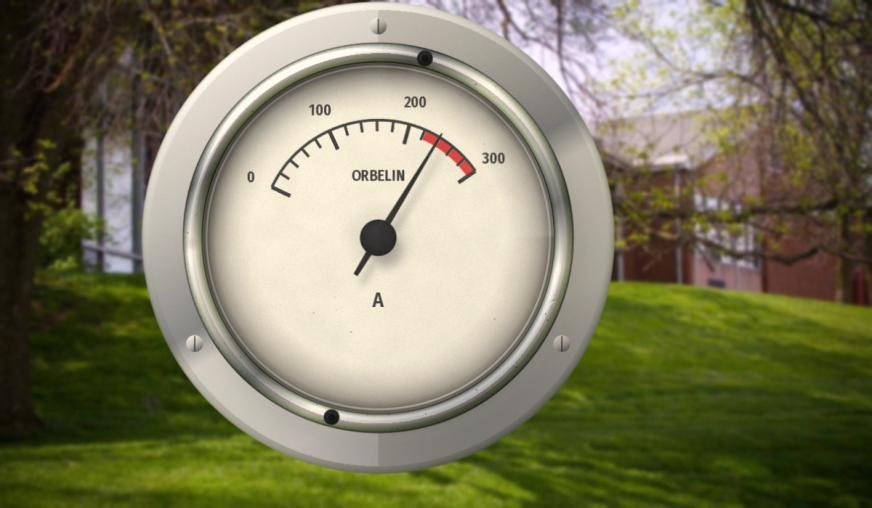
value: **240** A
